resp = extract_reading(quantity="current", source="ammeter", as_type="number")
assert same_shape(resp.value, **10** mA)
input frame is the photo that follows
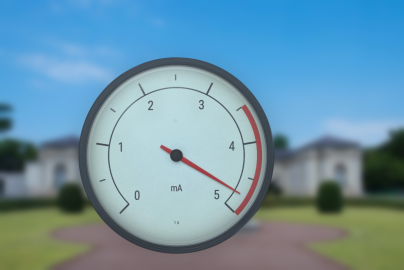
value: **4.75** mA
